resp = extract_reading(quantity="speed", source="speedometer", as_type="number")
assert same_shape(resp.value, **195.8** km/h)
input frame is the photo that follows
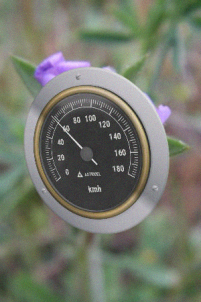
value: **60** km/h
